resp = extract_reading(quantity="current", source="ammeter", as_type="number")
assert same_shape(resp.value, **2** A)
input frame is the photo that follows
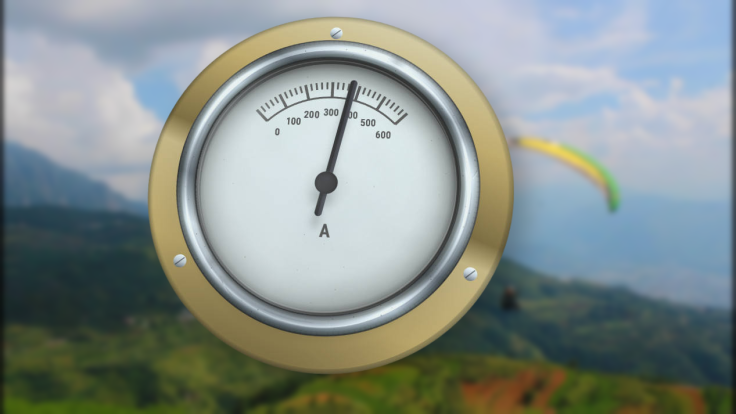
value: **380** A
